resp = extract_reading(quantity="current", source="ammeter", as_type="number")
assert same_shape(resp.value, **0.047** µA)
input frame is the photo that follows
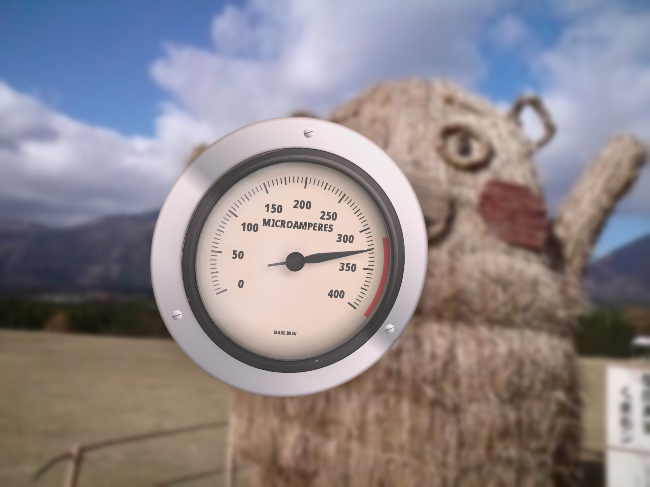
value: **325** µA
